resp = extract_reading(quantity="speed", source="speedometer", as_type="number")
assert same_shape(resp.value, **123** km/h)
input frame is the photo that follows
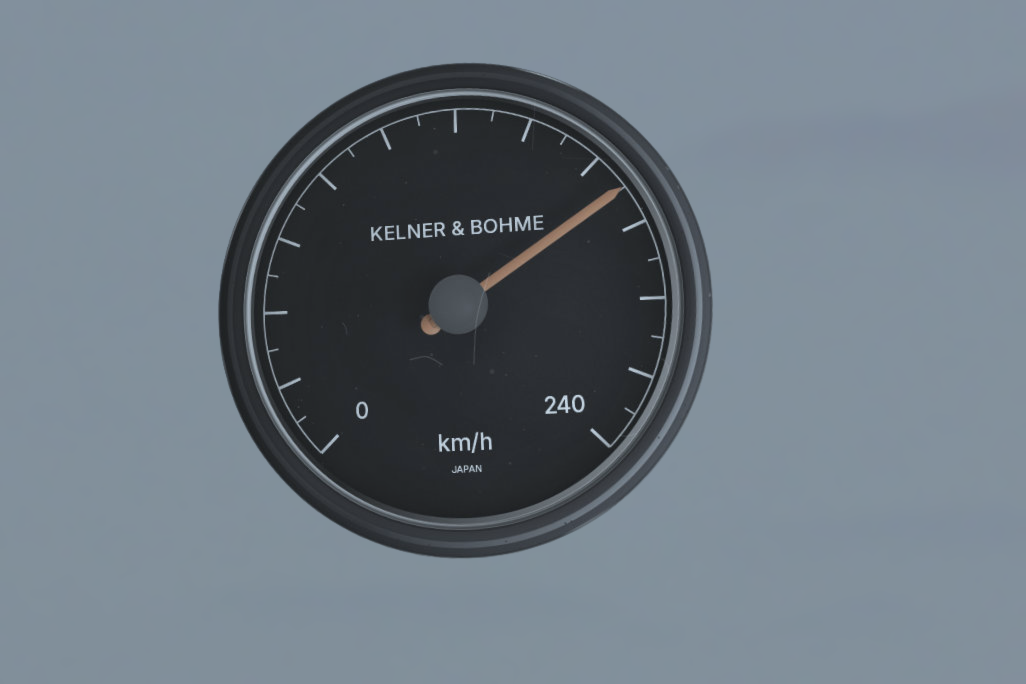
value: **170** km/h
